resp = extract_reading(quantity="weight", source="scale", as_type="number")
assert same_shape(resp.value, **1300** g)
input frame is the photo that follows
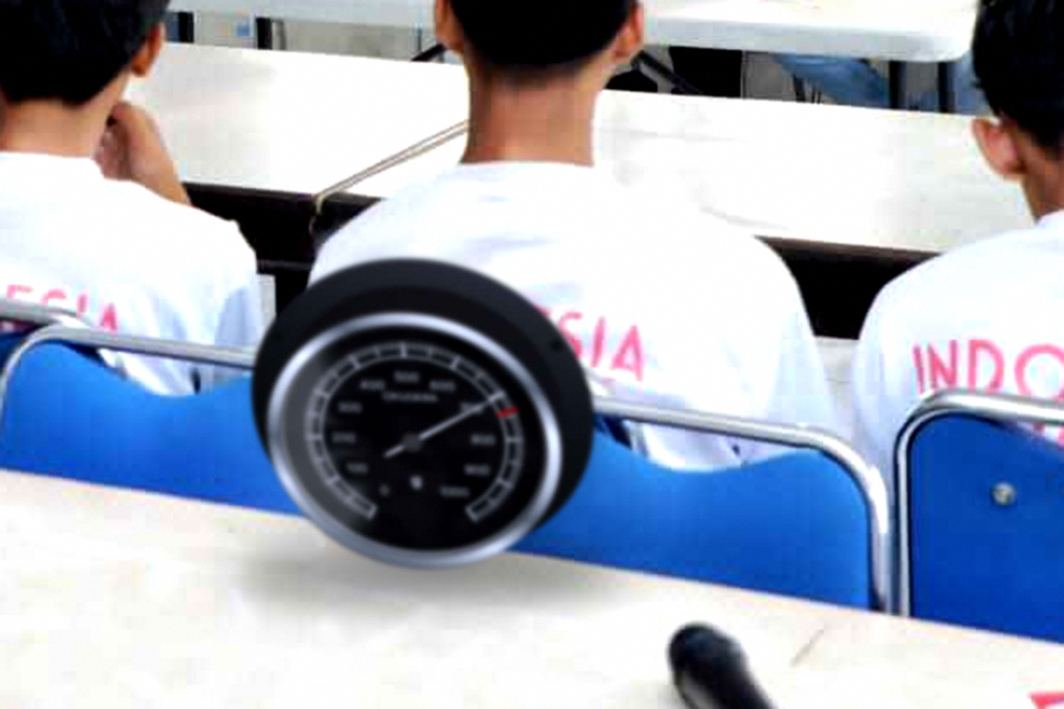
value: **700** g
